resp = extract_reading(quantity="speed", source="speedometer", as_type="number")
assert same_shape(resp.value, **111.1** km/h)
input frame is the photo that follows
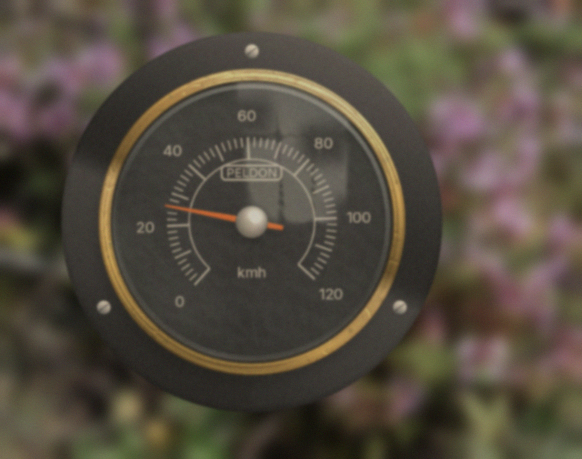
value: **26** km/h
